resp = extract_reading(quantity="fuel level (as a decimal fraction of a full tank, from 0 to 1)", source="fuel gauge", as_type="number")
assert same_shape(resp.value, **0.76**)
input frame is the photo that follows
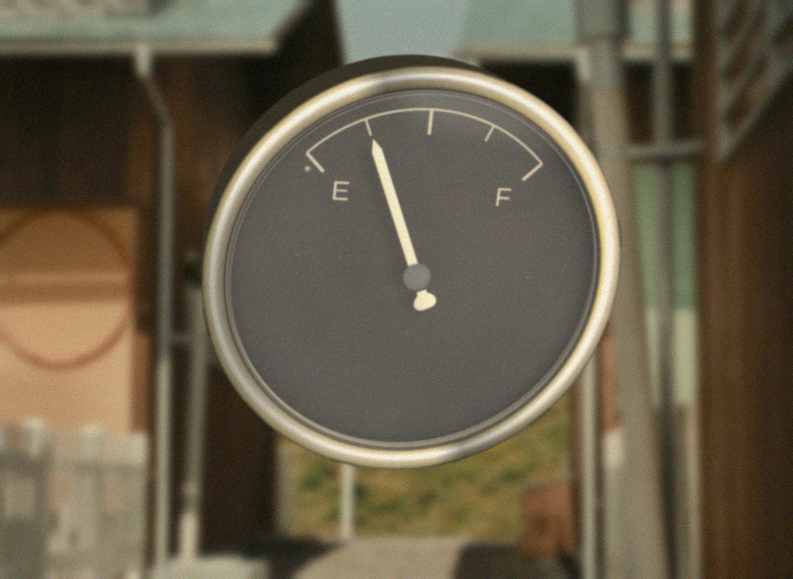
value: **0.25**
